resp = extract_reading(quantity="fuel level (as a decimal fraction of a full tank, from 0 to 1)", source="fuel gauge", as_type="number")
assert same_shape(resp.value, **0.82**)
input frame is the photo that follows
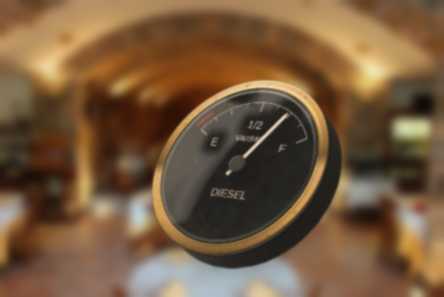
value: **0.75**
